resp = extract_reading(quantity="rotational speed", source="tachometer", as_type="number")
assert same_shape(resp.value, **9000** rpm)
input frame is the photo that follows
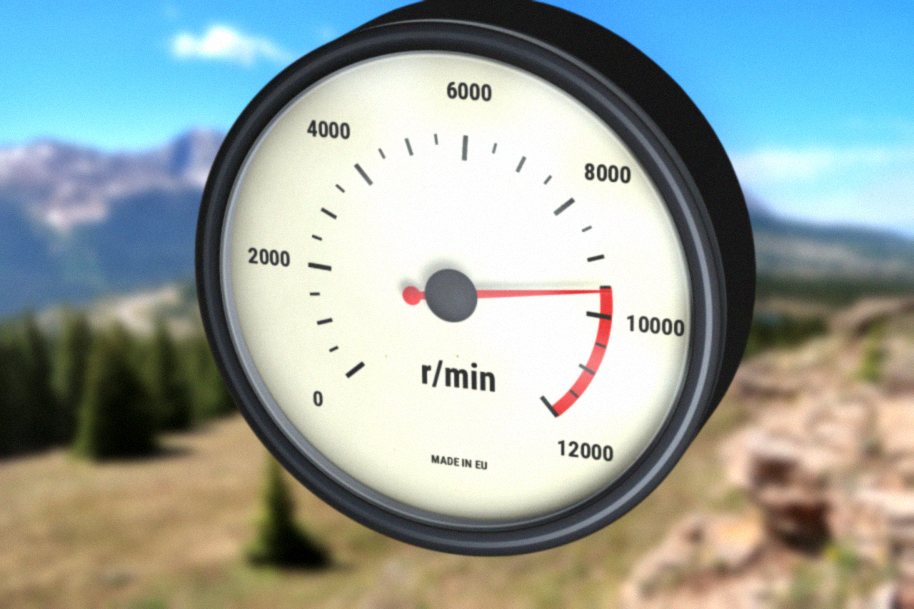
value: **9500** rpm
